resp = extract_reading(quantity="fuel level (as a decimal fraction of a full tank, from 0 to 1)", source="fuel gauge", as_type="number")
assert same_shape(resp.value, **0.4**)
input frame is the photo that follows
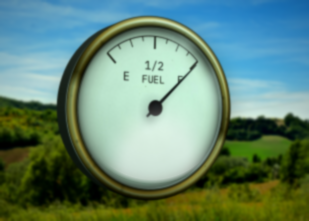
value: **1**
